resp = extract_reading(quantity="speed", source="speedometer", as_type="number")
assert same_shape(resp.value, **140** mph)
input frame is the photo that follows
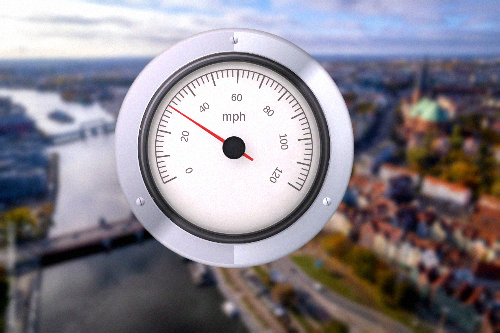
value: **30** mph
